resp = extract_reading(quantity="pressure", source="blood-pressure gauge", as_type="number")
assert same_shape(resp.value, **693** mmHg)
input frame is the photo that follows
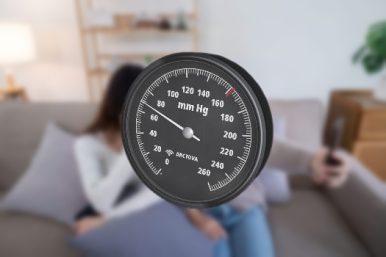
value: **70** mmHg
